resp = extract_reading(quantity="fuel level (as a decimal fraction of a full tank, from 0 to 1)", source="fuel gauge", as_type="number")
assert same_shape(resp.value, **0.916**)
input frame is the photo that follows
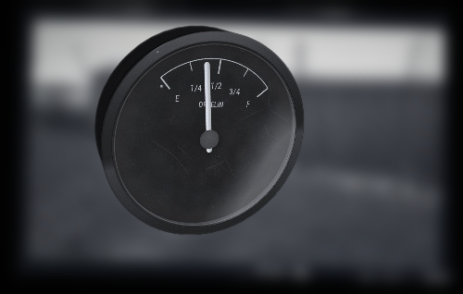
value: **0.375**
